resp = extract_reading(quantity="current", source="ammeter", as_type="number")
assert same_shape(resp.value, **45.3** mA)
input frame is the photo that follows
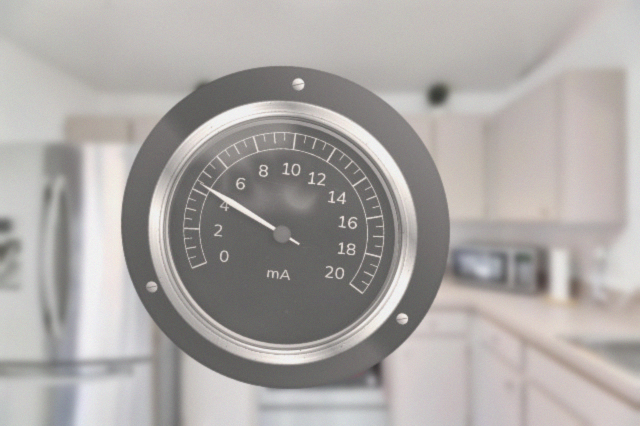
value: **4.5** mA
